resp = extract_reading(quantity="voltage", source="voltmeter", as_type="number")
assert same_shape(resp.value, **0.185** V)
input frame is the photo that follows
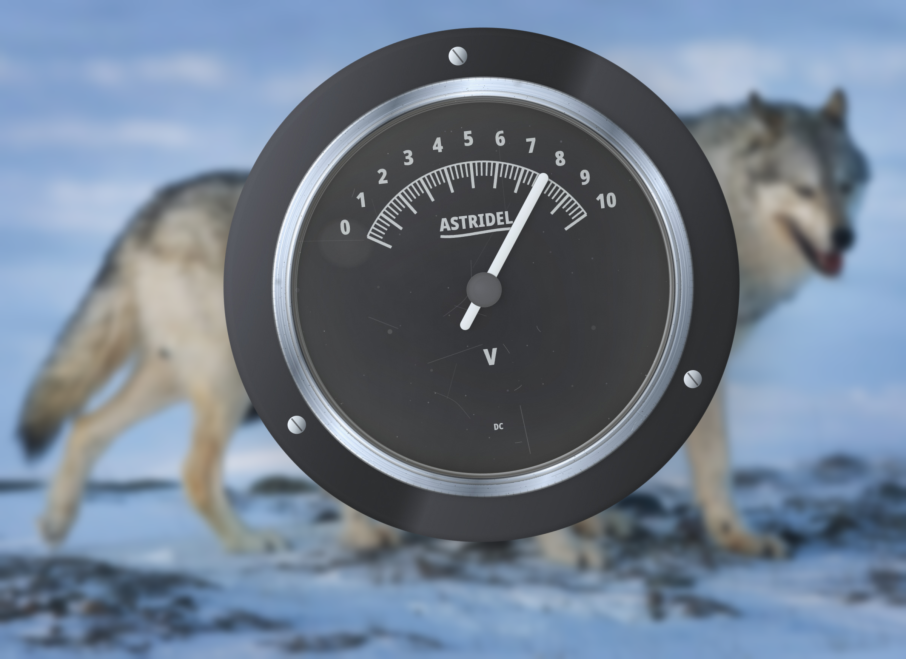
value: **7.8** V
